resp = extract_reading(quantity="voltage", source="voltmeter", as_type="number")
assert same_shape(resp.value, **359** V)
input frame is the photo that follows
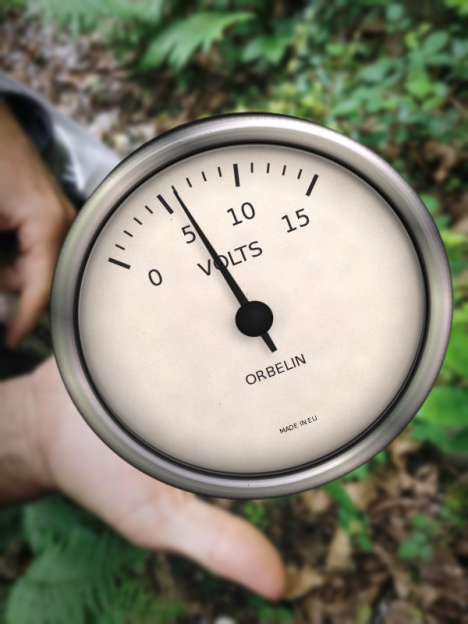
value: **6** V
